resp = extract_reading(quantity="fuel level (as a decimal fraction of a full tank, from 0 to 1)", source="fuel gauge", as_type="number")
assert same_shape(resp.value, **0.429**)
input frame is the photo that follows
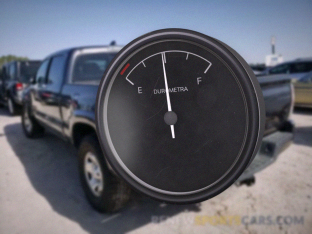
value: **0.5**
